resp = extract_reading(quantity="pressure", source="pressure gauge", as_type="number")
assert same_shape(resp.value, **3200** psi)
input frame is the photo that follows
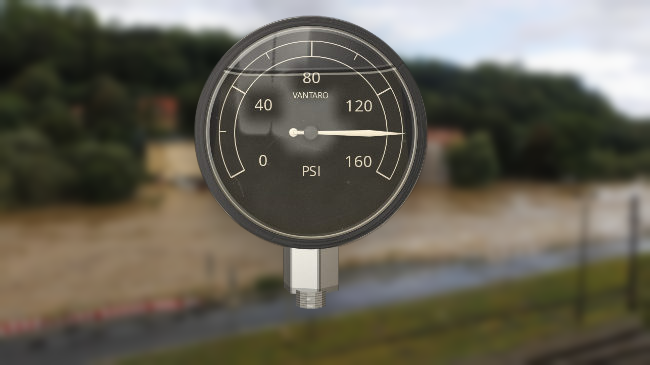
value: **140** psi
